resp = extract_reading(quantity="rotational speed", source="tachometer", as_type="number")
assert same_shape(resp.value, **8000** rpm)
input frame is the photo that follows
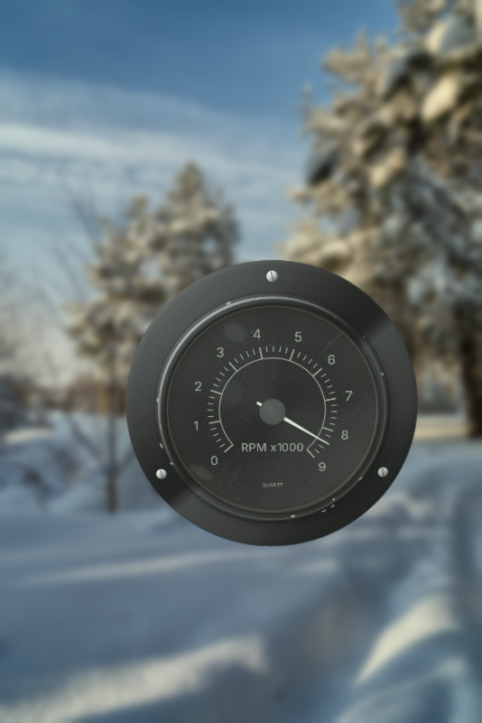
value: **8400** rpm
